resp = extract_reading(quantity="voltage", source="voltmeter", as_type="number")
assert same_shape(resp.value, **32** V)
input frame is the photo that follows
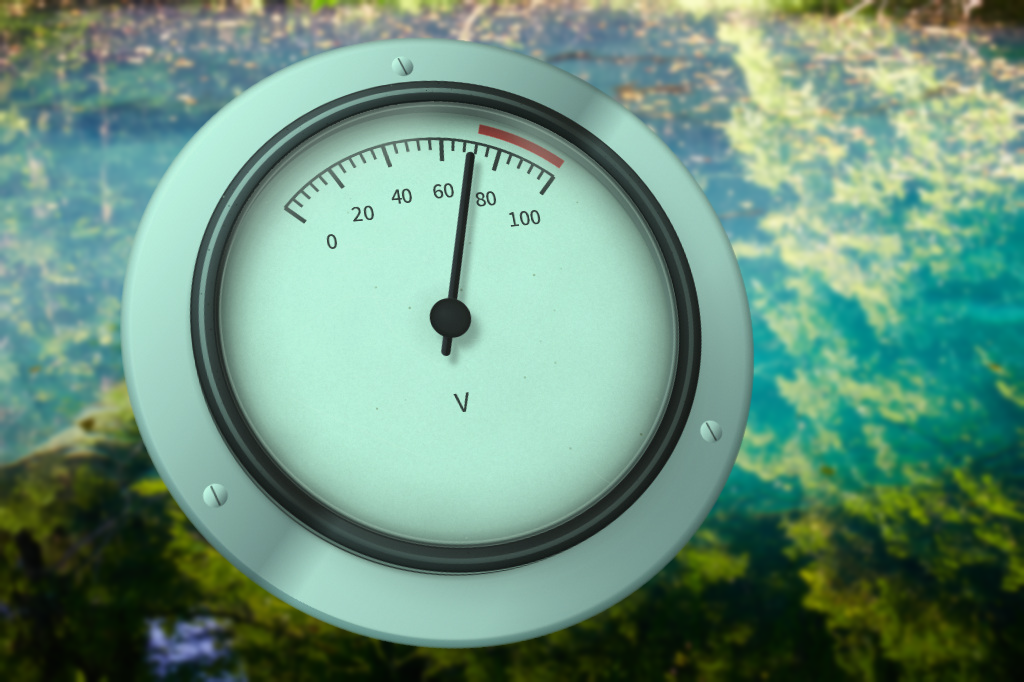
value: **70** V
